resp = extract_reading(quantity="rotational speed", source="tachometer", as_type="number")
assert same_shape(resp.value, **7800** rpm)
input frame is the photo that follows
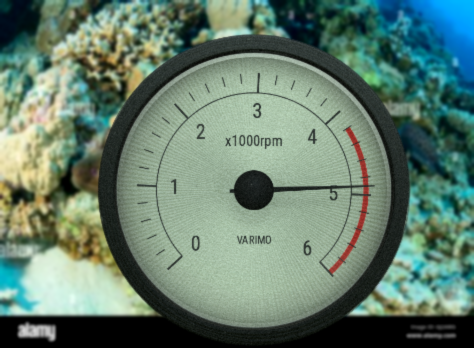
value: **4900** rpm
